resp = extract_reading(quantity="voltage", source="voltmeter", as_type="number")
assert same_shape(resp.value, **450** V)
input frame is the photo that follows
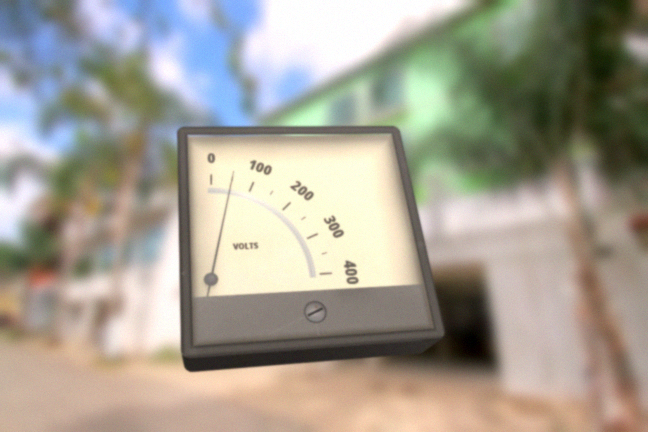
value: **50** V
